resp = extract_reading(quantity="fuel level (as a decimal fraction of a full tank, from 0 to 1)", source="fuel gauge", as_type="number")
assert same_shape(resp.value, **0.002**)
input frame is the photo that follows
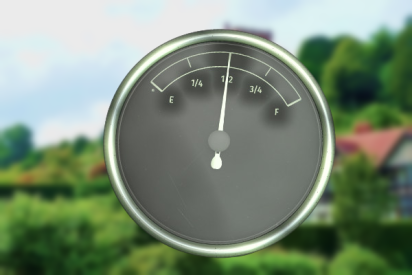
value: **0.5**
